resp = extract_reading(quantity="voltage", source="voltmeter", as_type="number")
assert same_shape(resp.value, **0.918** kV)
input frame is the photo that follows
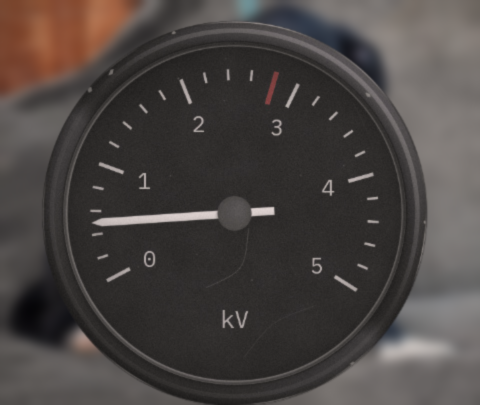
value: **0.5** kV
